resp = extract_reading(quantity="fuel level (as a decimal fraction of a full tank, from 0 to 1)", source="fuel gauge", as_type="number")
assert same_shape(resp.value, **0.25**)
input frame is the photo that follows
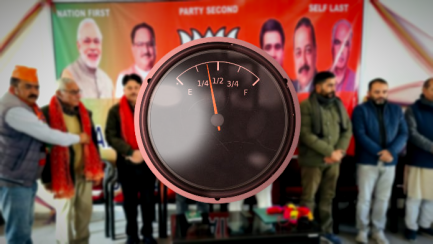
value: **0.375**
